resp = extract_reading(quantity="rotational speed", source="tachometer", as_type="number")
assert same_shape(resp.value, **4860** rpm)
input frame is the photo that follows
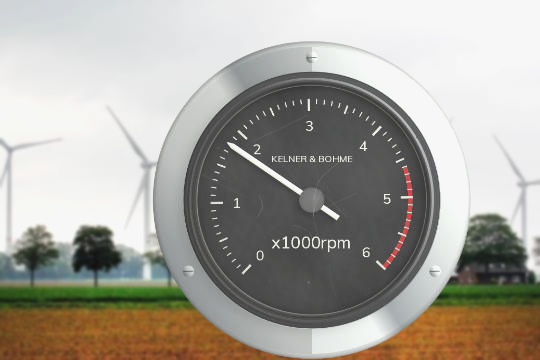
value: **1800** rpm
